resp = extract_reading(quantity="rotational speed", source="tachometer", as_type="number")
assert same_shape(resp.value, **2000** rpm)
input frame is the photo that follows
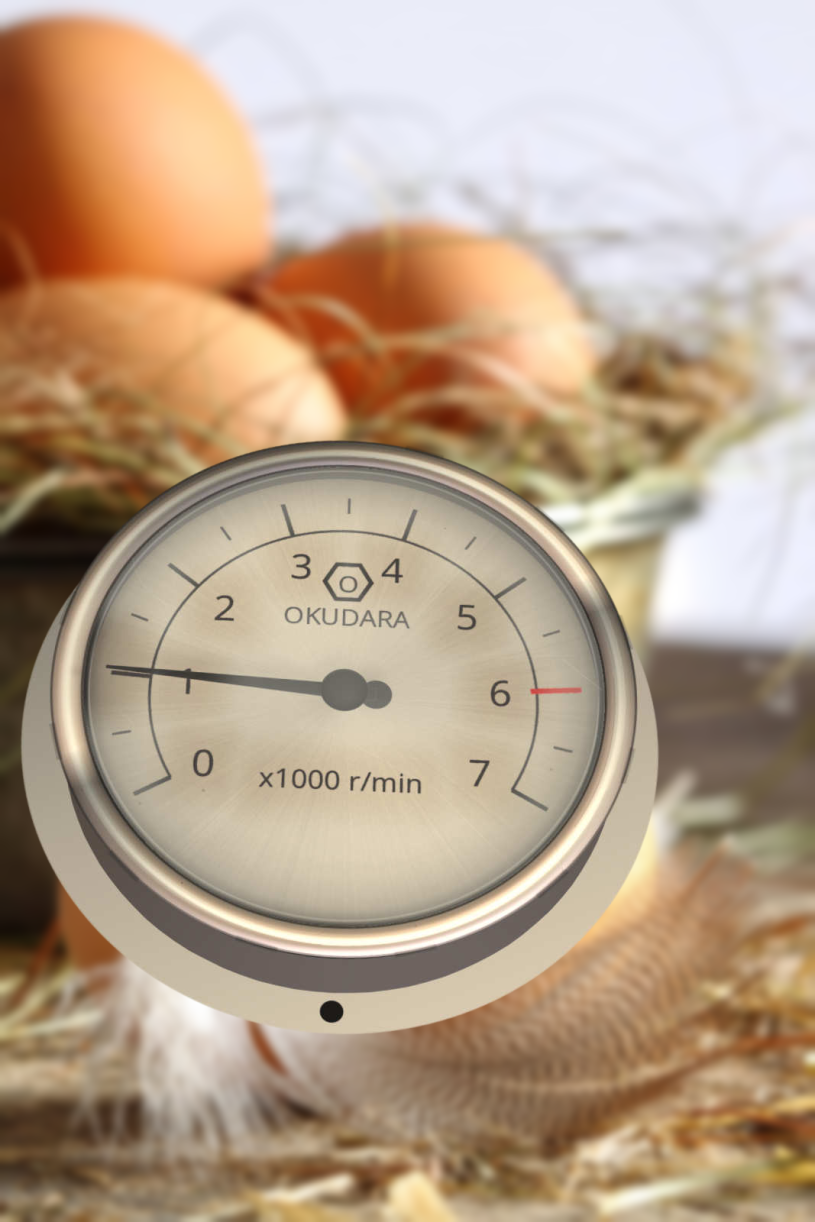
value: **1000** rpm
